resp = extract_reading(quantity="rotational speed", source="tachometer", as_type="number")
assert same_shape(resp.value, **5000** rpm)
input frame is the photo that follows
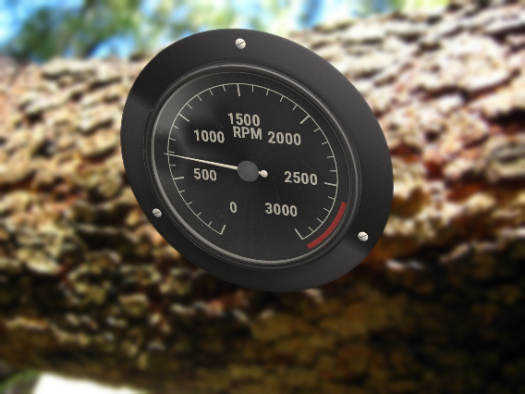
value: **700** rpm
